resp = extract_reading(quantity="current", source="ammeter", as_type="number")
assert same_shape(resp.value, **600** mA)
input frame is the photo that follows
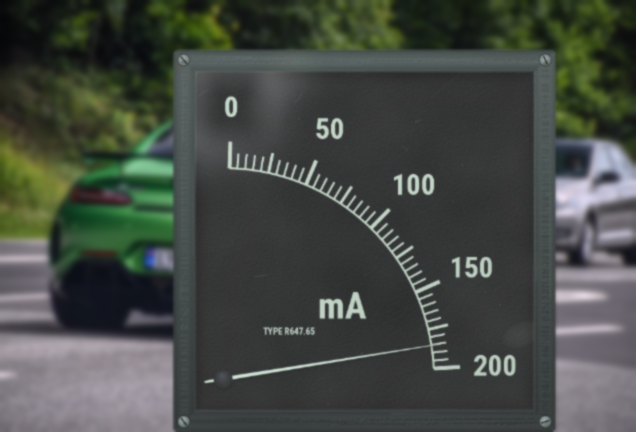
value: **185** mA
